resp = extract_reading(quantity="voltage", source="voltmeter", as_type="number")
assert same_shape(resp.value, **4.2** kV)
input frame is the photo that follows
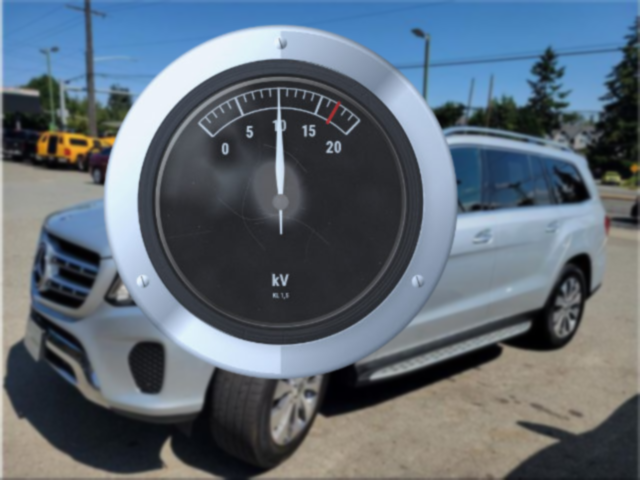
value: **10** kV
